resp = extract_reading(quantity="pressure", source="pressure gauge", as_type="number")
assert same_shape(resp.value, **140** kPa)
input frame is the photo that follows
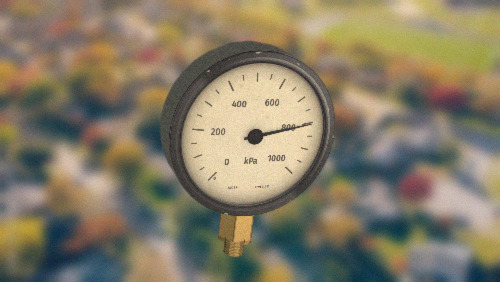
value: **800** kPa
